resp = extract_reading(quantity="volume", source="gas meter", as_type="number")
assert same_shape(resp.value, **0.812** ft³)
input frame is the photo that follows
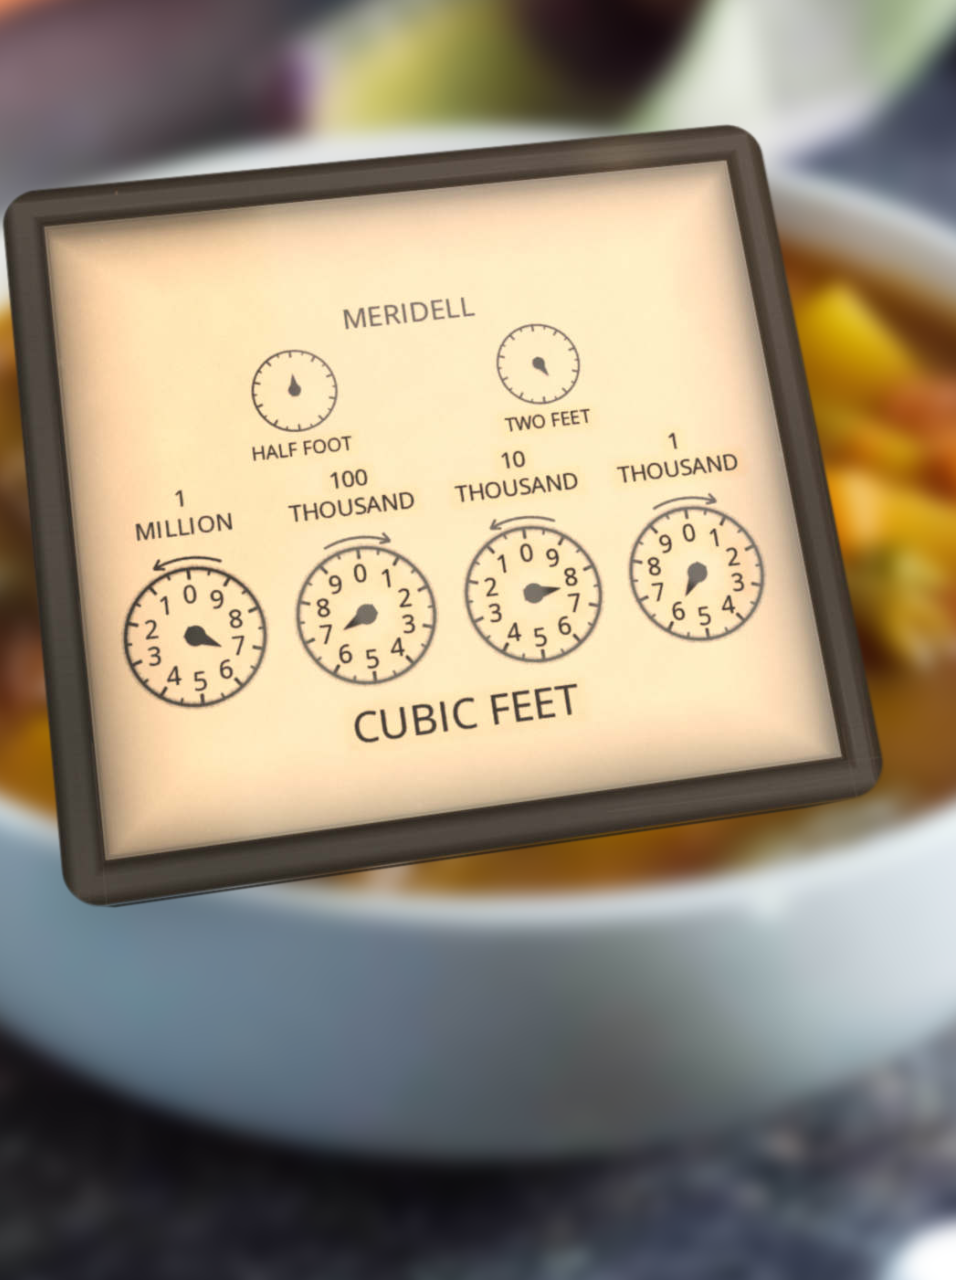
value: **667600** ft³
